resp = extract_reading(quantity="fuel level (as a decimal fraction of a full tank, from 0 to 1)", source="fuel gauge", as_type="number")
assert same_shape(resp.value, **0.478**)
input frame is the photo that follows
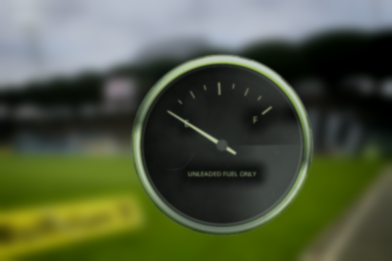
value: **0**
